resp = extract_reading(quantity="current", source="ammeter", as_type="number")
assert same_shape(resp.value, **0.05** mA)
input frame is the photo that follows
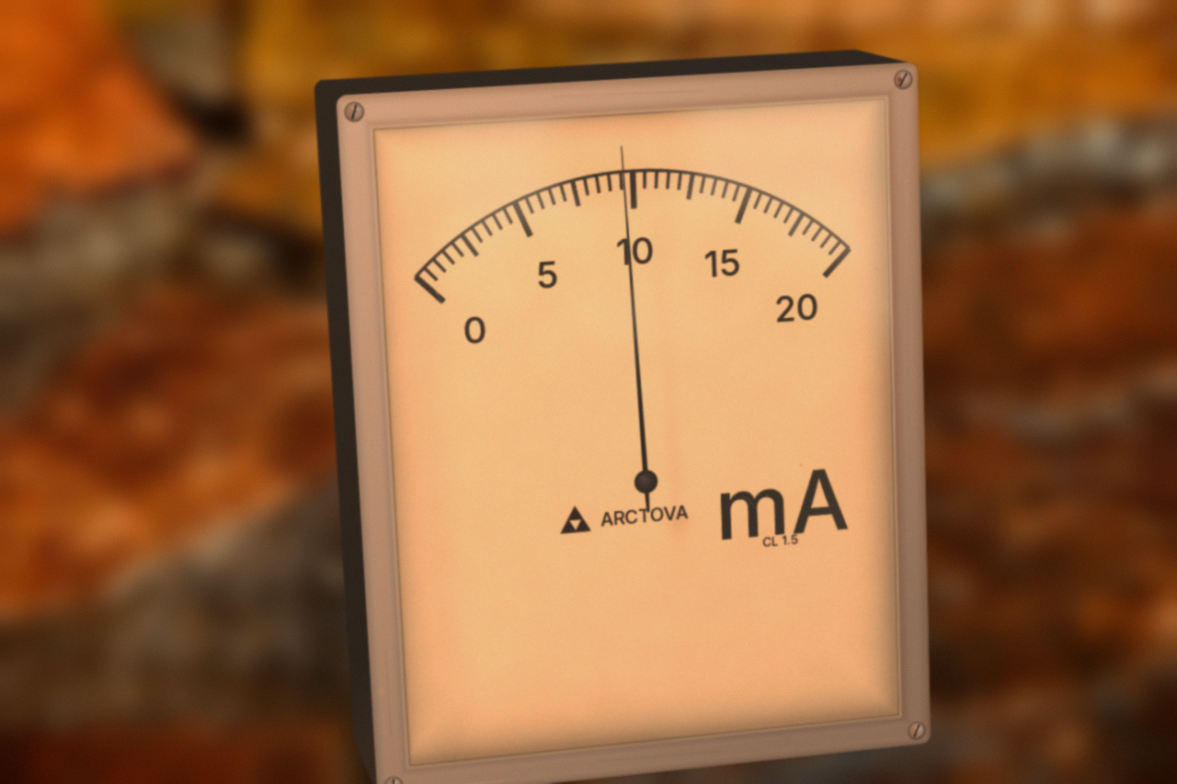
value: **9.5** mA
